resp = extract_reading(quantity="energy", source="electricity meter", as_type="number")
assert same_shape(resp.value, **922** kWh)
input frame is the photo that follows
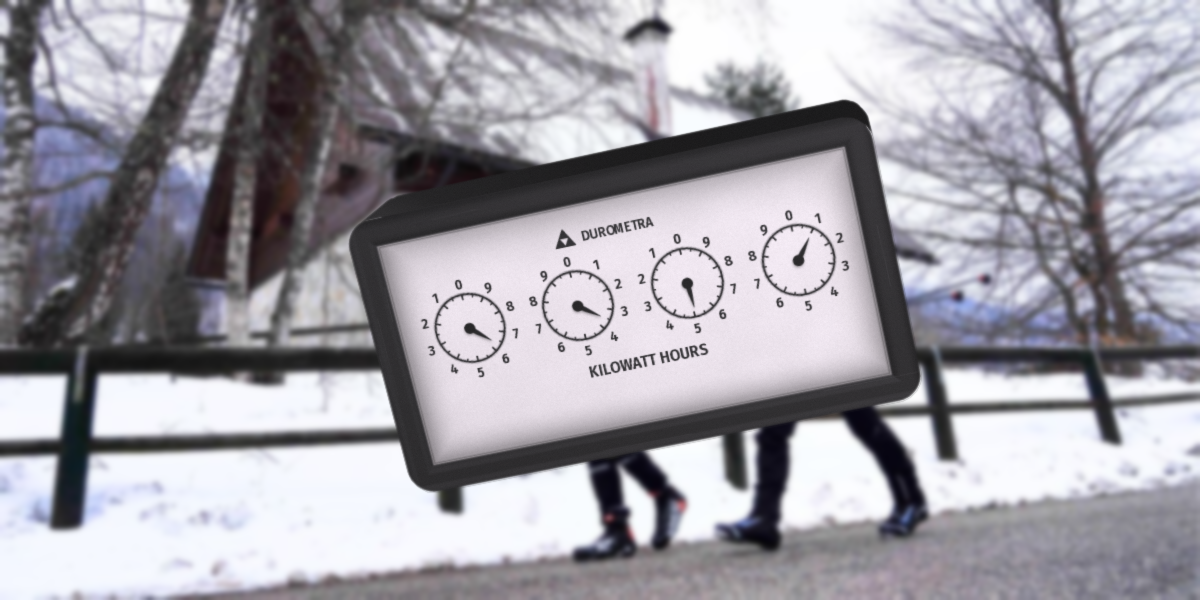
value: **6351** kWh
